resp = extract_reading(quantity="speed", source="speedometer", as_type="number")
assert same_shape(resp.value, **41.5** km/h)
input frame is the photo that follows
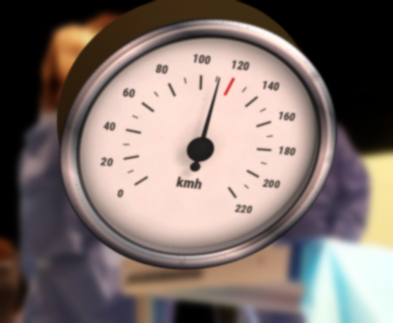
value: **110** km/h
